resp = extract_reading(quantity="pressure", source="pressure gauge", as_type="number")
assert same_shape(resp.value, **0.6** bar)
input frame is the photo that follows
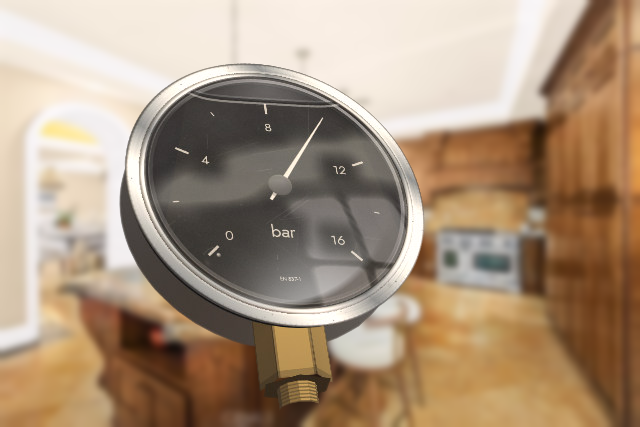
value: **10** bar
